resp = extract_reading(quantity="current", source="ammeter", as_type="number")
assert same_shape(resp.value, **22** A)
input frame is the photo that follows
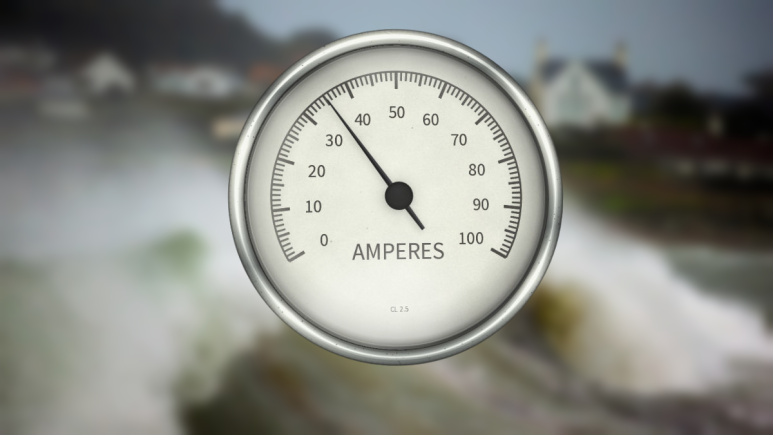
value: **35** A
